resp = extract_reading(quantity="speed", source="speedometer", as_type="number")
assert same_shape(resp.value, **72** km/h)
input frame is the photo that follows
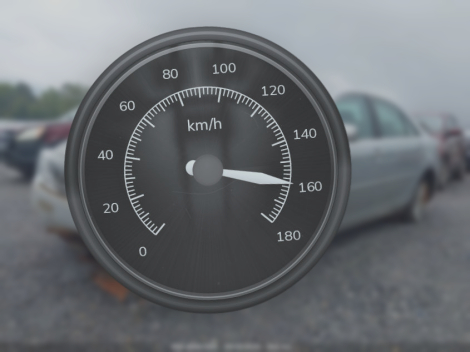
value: **160** km/h
